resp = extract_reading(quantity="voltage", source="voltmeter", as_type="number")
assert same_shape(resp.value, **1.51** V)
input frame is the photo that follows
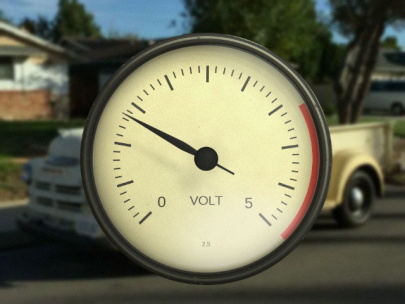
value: **1.35** V
